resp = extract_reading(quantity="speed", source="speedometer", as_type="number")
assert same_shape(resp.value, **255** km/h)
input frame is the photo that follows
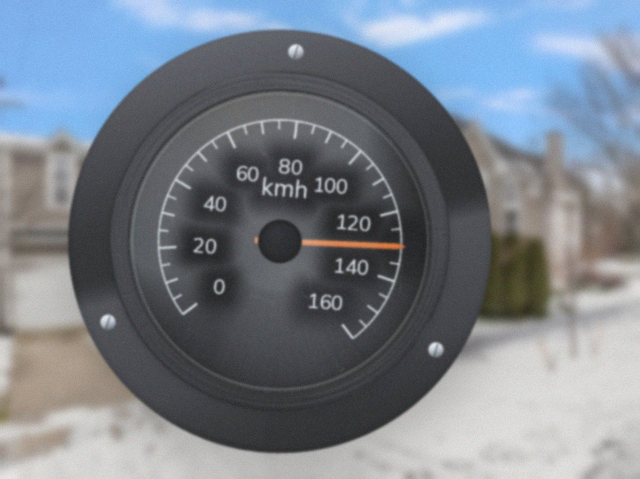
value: **130** km/h
